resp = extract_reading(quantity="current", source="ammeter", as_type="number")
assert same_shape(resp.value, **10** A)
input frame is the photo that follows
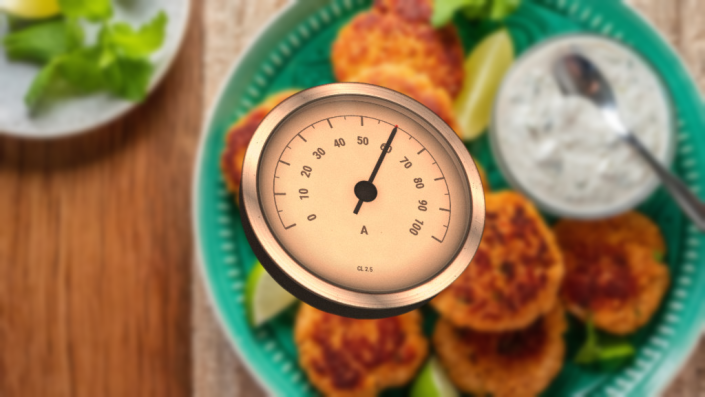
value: **60** A
